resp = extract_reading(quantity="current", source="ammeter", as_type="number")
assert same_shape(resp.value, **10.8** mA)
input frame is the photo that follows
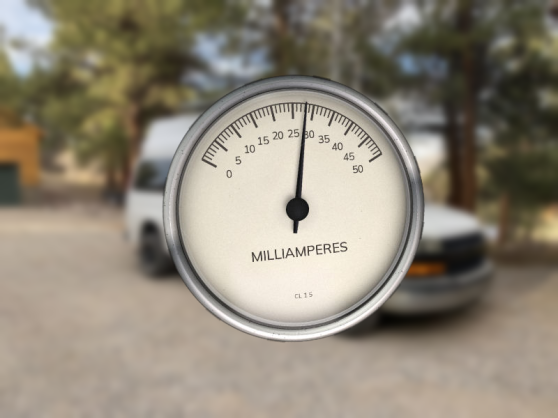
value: **28** mA
